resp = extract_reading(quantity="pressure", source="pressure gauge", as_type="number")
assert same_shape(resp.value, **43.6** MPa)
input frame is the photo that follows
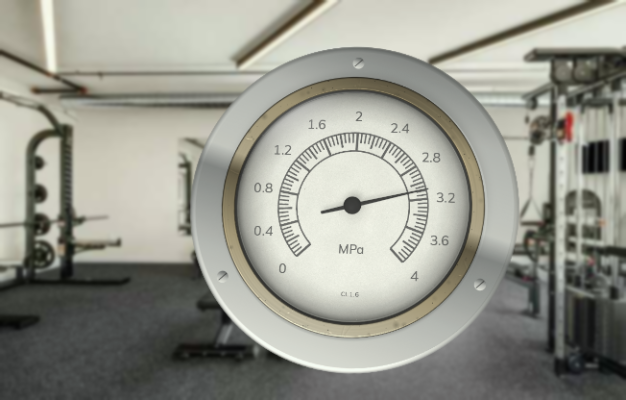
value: **3.1** MPa
